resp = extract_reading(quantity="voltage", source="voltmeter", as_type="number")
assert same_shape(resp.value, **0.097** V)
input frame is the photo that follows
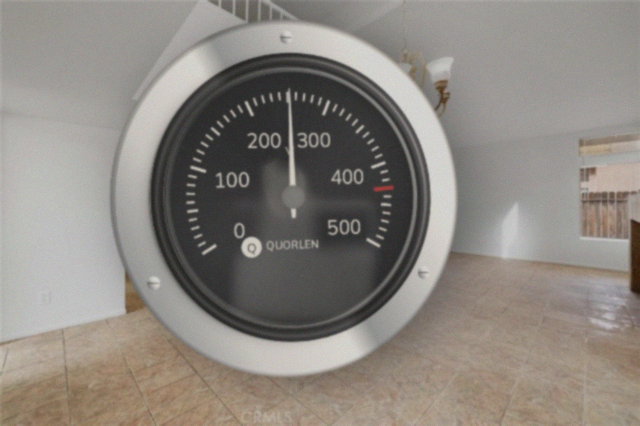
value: **250** V
